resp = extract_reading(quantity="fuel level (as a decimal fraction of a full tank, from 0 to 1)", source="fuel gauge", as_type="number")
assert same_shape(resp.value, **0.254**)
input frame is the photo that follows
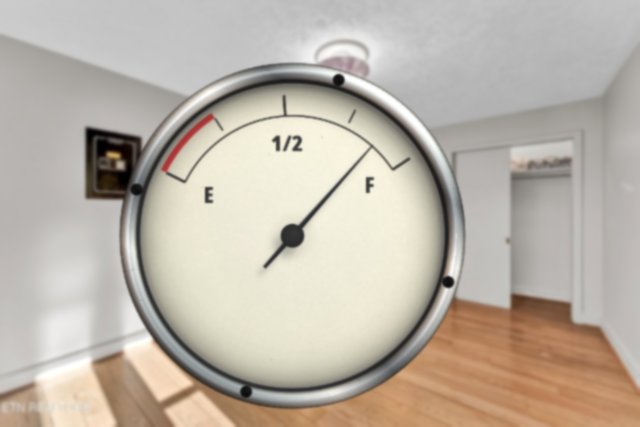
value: **0.875**
